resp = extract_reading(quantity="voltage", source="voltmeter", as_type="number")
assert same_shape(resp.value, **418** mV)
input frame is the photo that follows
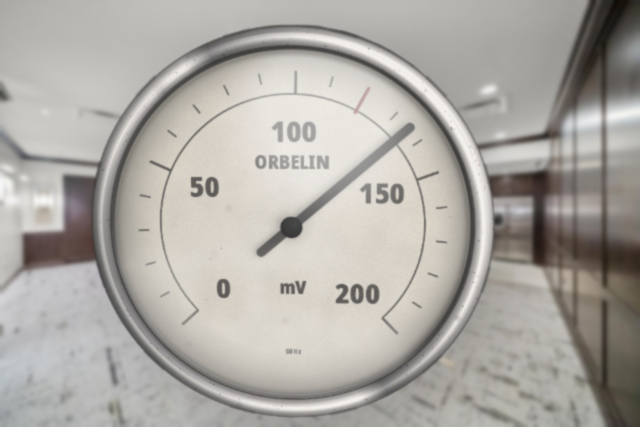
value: **135** mV
